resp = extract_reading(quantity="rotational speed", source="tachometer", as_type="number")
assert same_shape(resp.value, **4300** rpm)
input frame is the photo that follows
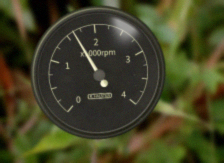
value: **1625** rpm
